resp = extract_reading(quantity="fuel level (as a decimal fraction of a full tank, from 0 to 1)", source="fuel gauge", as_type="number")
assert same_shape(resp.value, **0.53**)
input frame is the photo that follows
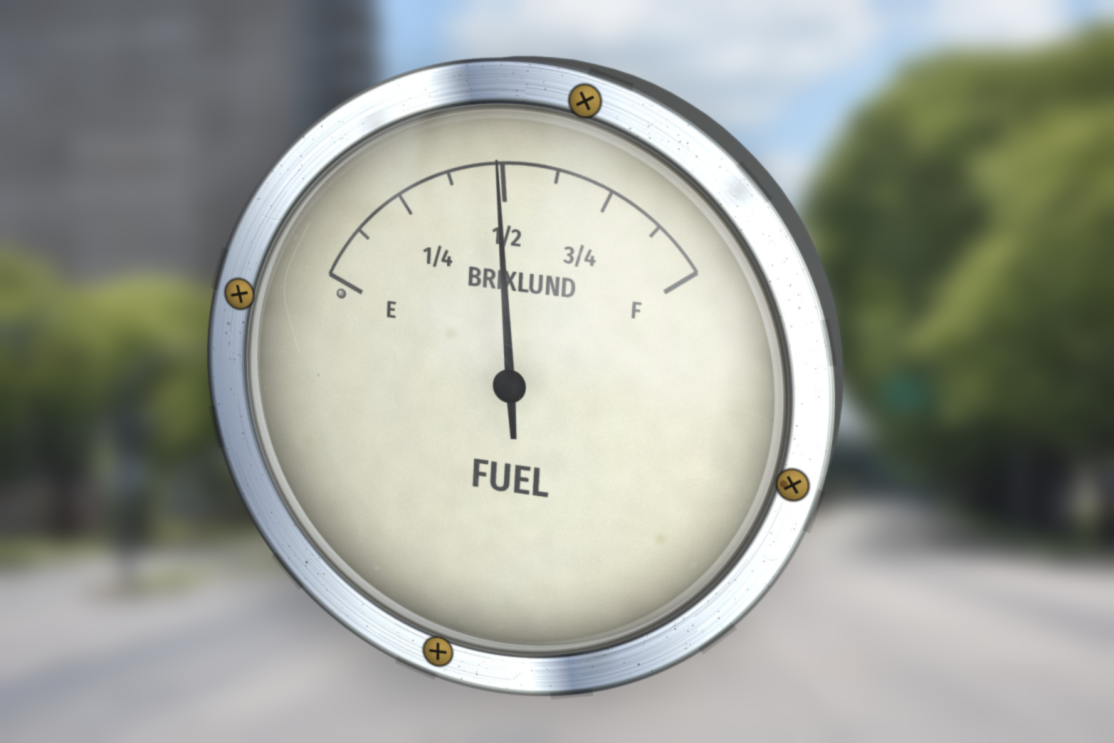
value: **0.5**
